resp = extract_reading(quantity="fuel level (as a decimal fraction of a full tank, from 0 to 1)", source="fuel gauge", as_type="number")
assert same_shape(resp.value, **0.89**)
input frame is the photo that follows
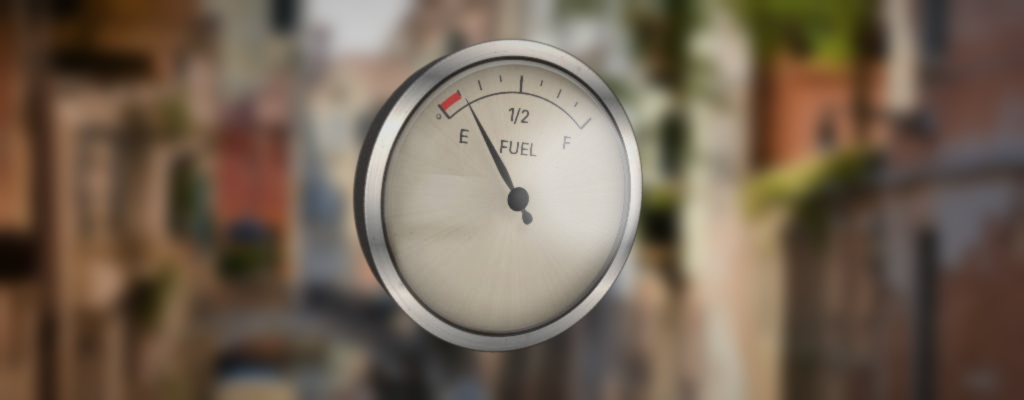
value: **0.125**
